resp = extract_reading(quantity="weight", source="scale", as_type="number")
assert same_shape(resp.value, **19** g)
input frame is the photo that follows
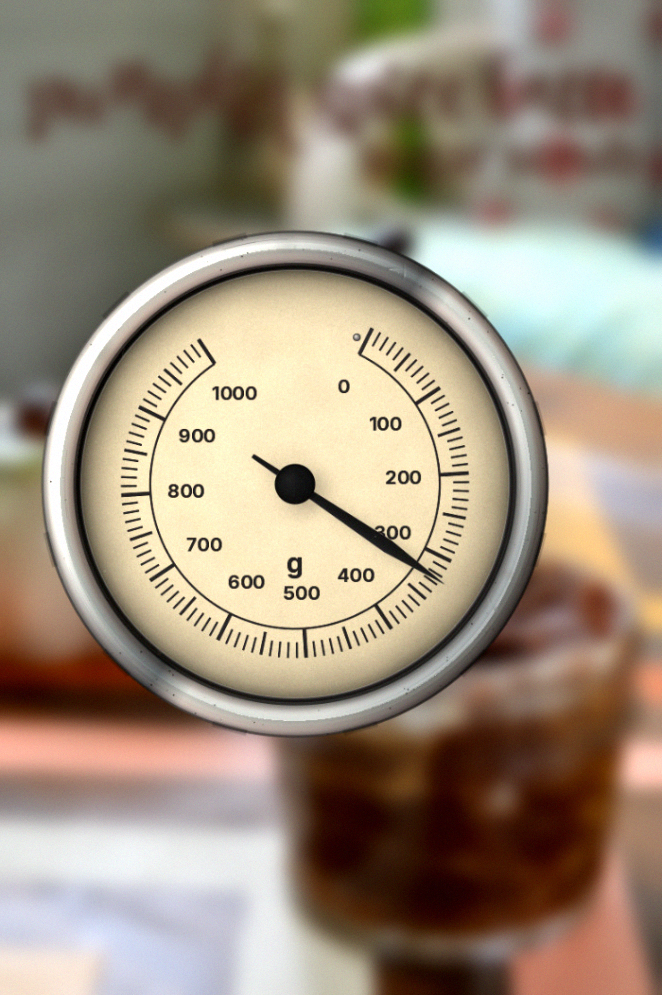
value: **325** g
